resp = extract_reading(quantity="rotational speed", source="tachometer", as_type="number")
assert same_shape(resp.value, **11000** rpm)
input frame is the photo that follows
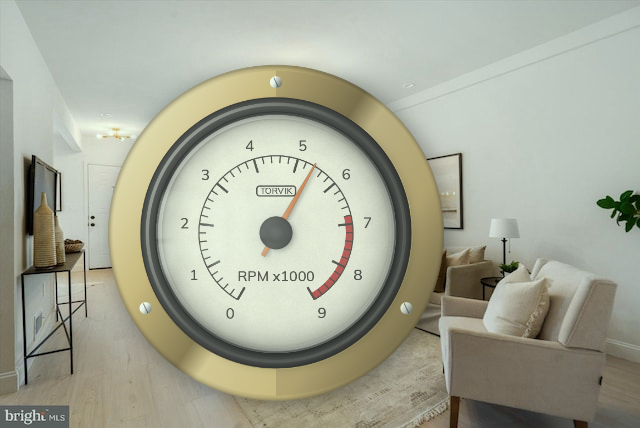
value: **5400** rpm
